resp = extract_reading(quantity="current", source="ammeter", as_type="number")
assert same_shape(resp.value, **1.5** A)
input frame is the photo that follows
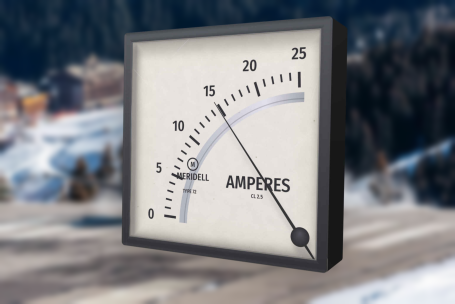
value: **15** A
